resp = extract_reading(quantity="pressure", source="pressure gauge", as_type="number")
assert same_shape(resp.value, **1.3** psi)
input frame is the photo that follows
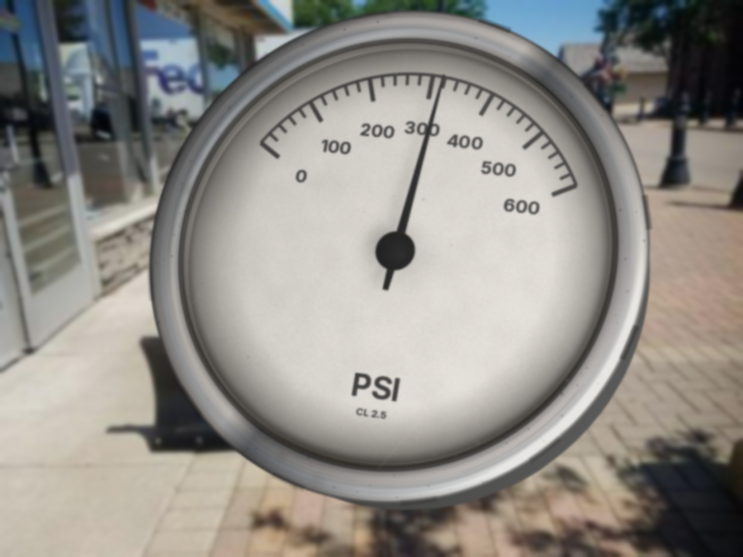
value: **320** psi
